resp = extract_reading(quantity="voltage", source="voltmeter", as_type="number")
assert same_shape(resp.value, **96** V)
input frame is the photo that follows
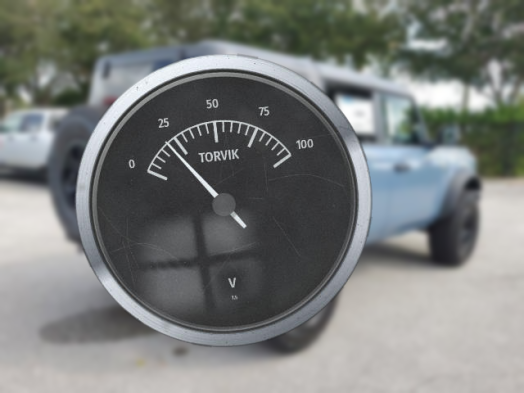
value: **20** V
